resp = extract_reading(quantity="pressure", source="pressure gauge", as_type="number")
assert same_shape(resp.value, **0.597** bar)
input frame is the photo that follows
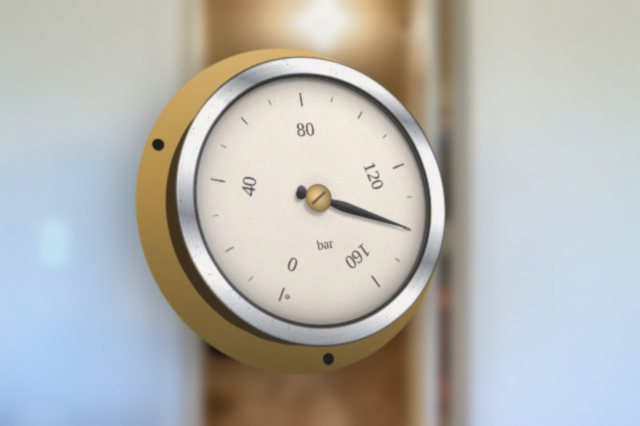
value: **140** bar
